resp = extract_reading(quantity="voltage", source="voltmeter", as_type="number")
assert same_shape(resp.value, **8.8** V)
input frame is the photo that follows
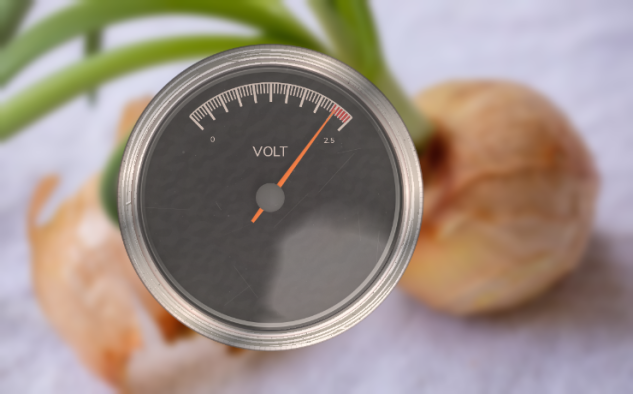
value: **2.25** V
